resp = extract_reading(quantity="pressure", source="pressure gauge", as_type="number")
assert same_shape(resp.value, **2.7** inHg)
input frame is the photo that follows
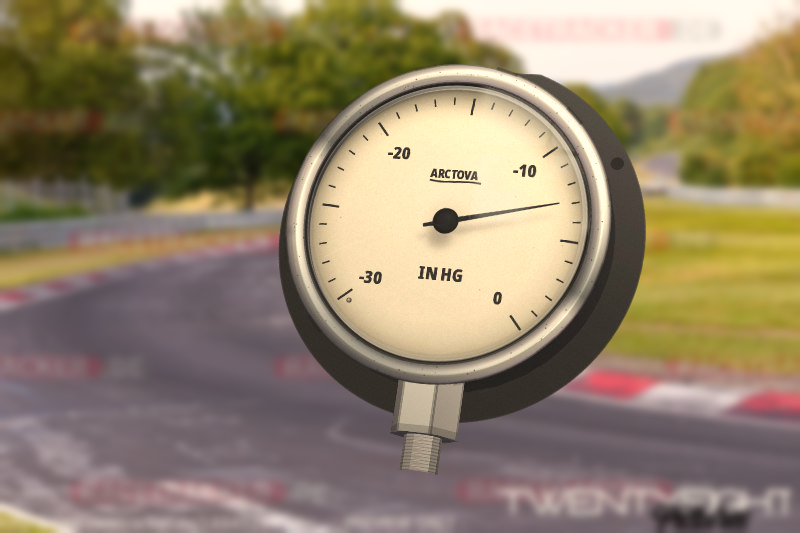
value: **-7** inHg
